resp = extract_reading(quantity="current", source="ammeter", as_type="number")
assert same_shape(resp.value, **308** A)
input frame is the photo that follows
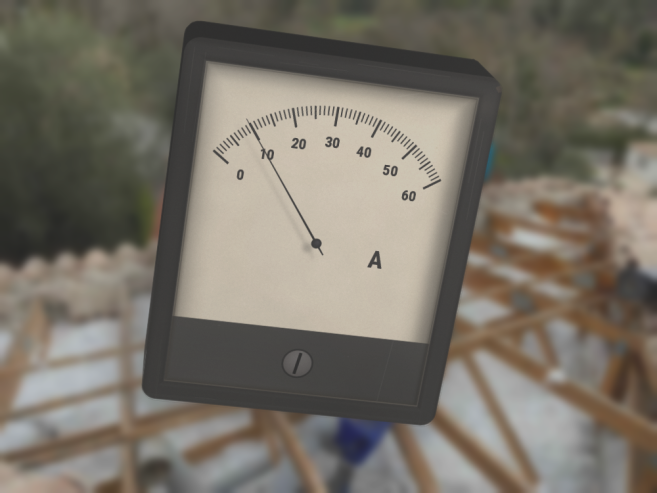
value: **10** A
